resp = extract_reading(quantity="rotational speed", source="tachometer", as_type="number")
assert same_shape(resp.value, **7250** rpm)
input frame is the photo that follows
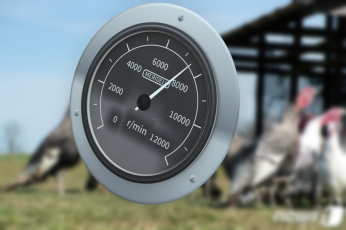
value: **7500** rpm
